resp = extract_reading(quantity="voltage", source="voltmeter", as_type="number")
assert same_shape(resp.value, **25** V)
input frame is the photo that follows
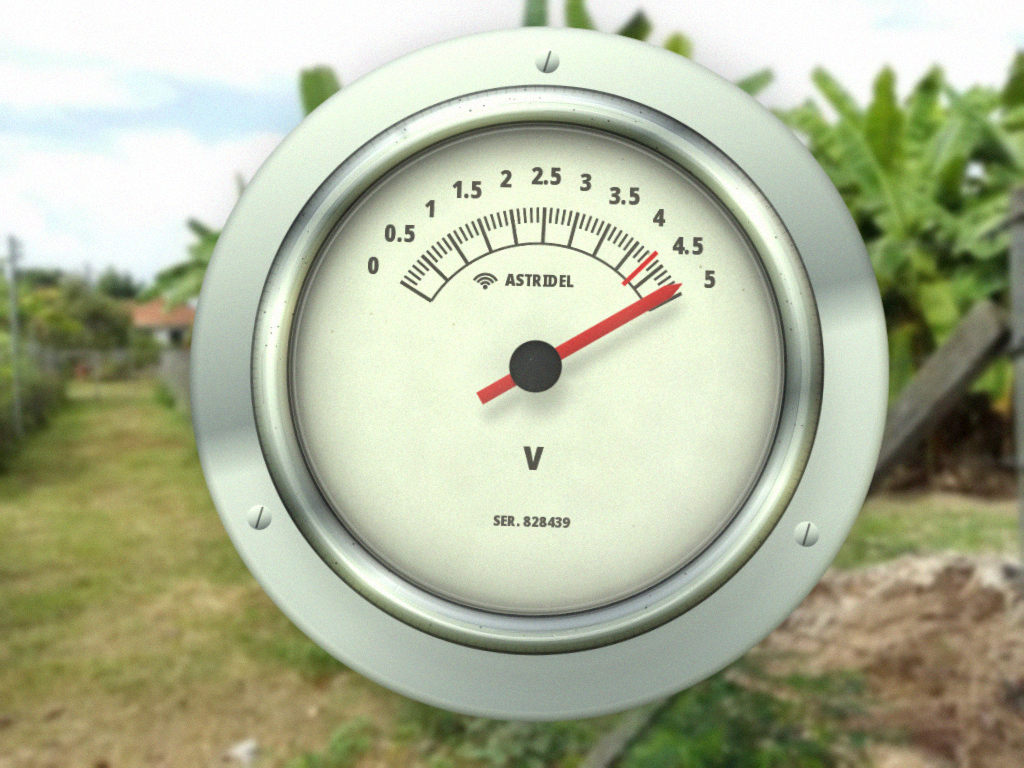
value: **4.9** V
